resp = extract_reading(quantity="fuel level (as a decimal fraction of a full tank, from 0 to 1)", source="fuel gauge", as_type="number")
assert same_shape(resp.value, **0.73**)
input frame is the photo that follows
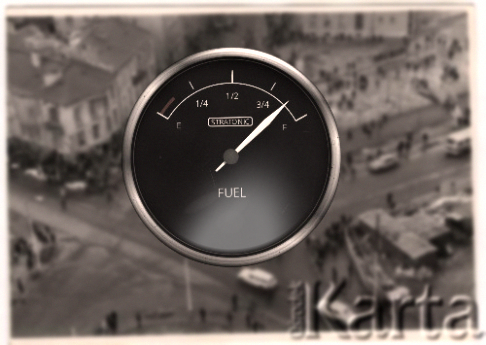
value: **0.875**
